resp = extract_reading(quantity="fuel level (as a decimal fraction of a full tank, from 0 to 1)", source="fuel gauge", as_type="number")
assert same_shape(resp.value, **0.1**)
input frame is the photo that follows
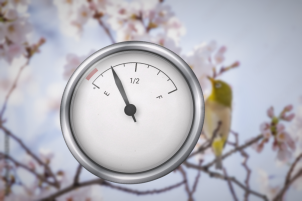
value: **0.25**
